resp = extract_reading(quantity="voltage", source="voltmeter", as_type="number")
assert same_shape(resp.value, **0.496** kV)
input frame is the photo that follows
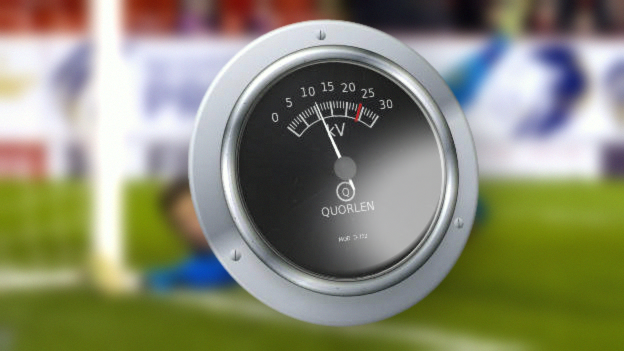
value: **10** kV
